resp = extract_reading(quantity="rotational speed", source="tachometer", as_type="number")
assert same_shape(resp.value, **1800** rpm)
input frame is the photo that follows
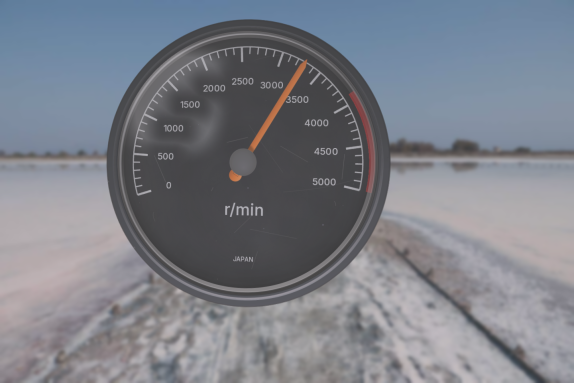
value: **3300** rpm
